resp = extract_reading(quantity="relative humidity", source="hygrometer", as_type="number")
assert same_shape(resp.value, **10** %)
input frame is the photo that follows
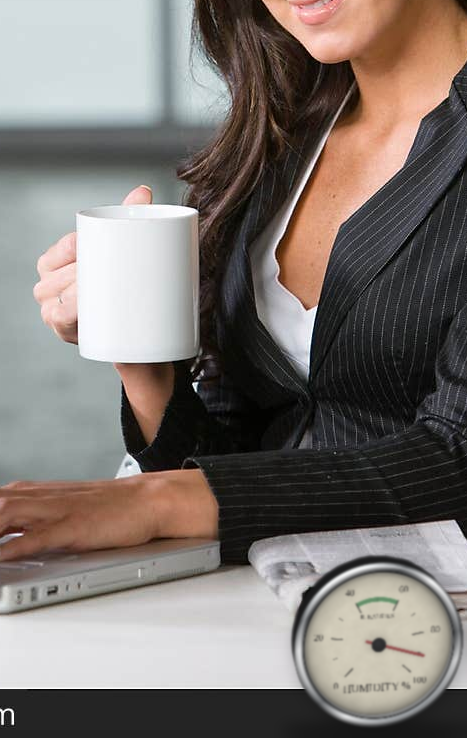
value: **90** %
